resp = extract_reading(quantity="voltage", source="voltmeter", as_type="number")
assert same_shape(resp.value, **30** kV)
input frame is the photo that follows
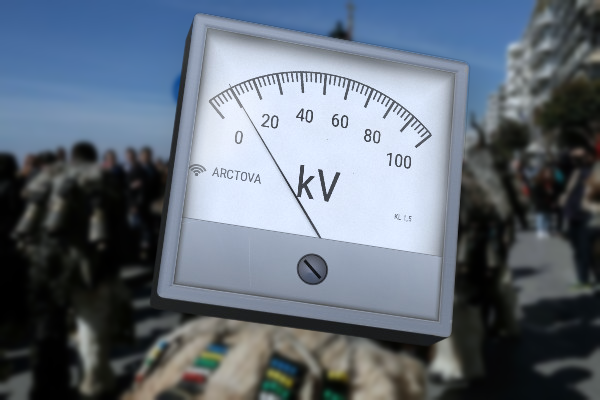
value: **10** kV
